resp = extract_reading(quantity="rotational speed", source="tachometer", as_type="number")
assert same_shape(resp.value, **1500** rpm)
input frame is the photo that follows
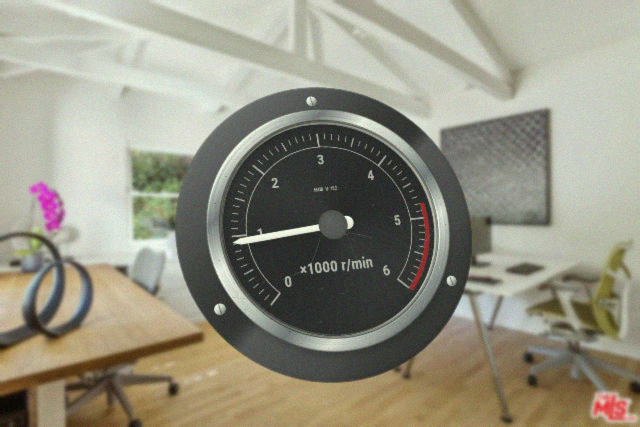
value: **900** rpm
